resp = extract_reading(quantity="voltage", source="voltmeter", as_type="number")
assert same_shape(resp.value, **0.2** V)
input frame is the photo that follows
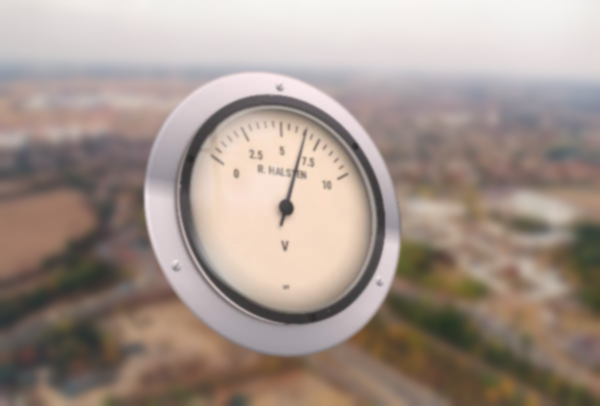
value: **6.5** V
